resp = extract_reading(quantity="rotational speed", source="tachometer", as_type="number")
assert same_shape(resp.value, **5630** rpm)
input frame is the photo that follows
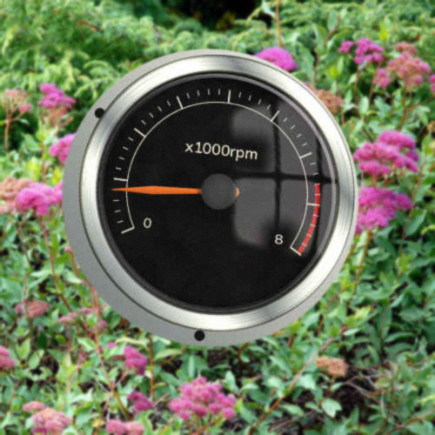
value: **800** rpm
